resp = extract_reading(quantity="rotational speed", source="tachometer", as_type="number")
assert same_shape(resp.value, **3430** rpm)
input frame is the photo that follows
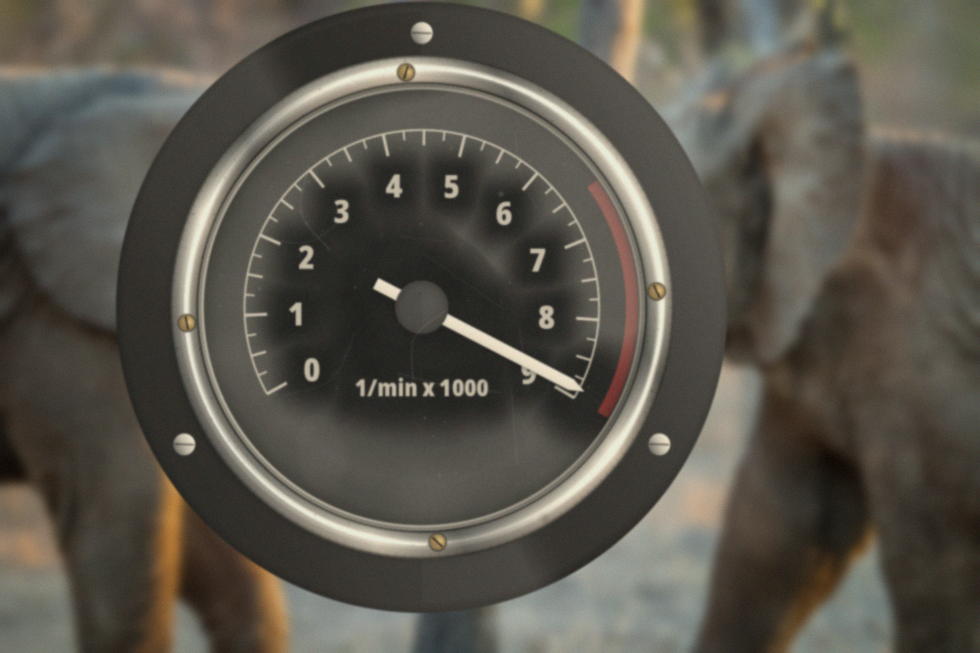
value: **8875** rpm
